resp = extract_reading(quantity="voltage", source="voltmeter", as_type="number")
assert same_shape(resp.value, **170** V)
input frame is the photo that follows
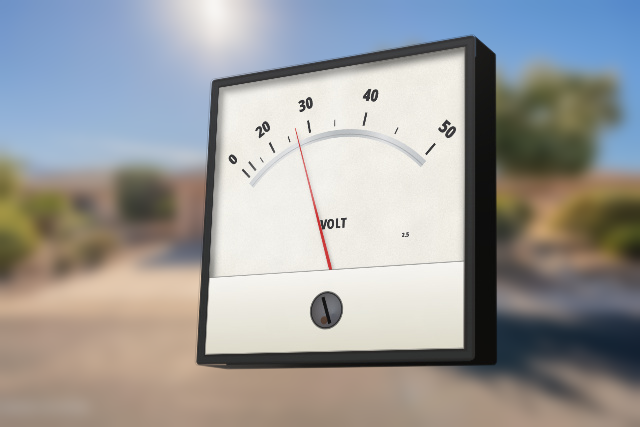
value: **27.5** V
